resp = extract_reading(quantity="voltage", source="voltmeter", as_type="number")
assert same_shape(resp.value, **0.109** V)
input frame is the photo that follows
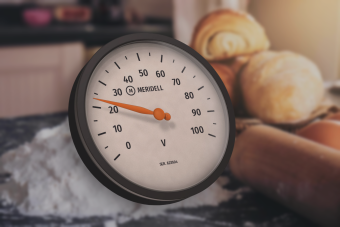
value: **22.5** V
